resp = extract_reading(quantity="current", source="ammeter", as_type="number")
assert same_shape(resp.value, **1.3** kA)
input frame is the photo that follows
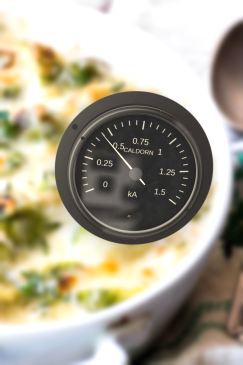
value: **0.45** kA
